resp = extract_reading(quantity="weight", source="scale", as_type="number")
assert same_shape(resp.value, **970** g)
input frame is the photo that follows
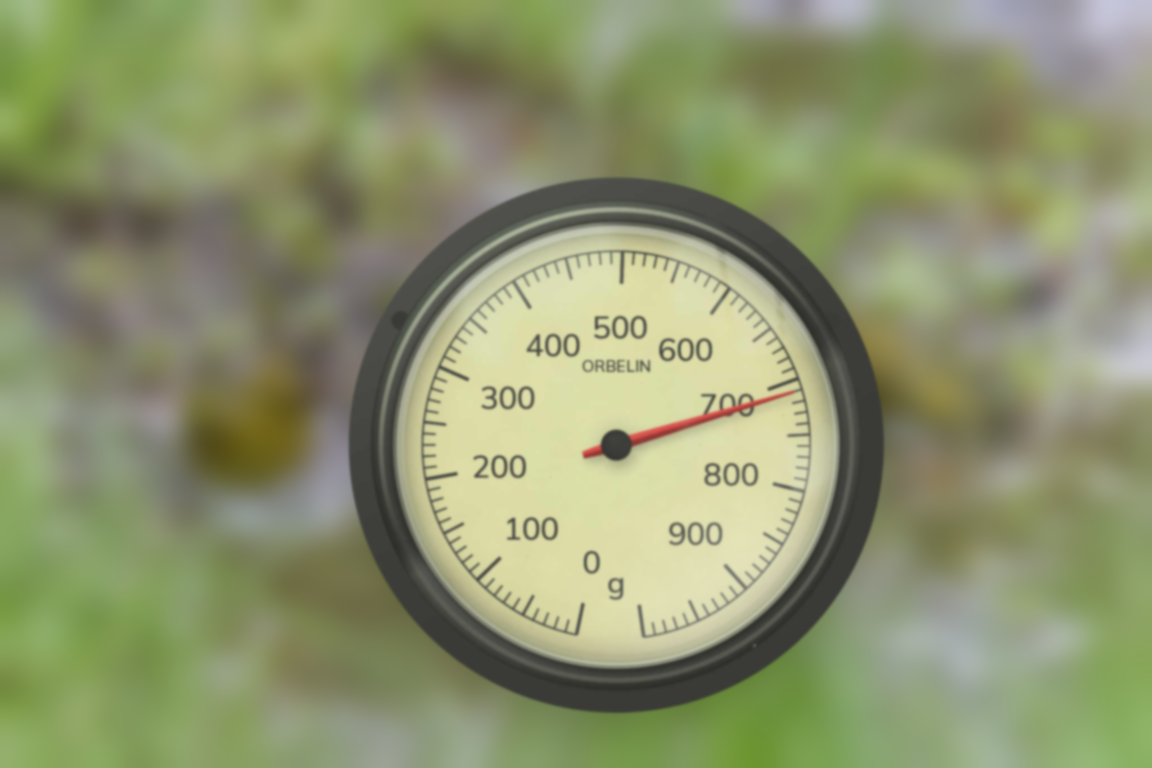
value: **710** g
